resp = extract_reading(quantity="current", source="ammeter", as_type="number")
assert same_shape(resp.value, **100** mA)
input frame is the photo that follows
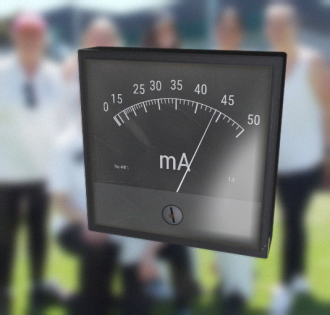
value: **44** mA
